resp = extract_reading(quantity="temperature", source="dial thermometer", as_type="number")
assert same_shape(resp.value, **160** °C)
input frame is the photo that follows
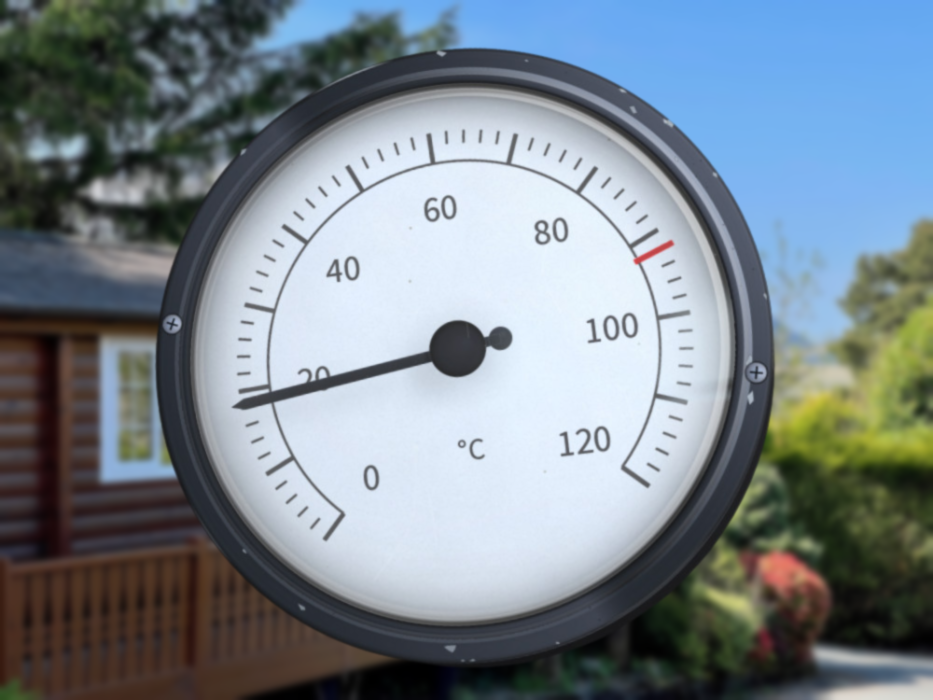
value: **18** °C
